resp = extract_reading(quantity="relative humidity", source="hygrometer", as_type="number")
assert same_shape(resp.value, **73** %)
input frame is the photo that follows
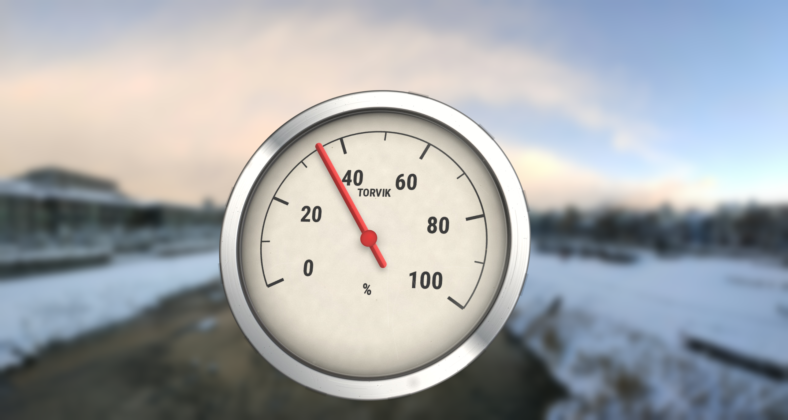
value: **35** %
